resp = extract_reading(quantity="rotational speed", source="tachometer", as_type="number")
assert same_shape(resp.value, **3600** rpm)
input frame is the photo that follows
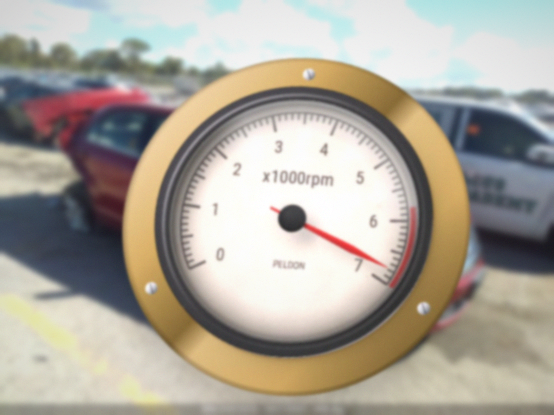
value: **6800** rpm
